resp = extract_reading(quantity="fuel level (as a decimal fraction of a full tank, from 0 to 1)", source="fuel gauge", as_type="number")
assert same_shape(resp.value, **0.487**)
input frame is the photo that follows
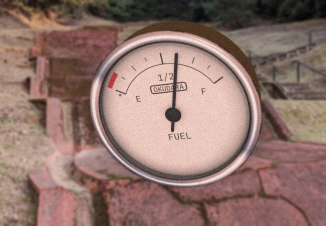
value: **0.625**
